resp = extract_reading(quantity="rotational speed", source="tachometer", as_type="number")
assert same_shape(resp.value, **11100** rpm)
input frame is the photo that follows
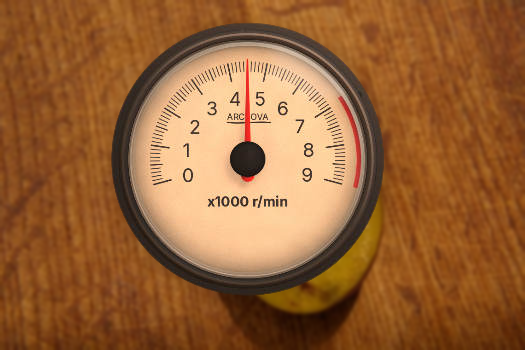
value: **4500** rpm
